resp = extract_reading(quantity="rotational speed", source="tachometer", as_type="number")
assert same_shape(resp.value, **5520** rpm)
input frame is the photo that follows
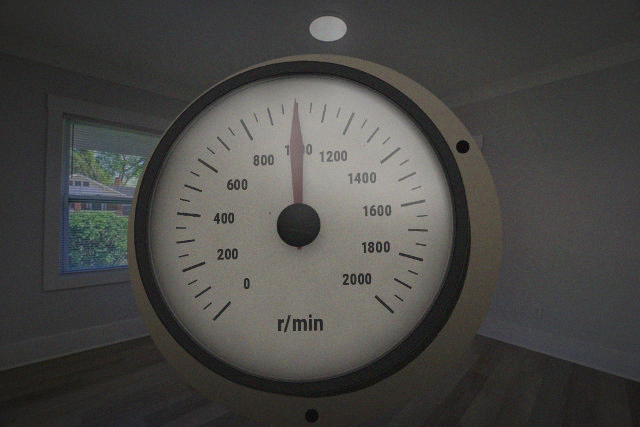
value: **1000** rpm
